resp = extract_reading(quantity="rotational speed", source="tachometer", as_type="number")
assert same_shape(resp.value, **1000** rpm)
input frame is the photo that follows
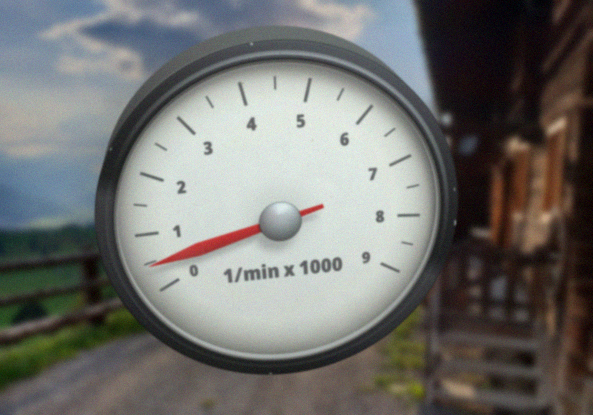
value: **500** rpm
